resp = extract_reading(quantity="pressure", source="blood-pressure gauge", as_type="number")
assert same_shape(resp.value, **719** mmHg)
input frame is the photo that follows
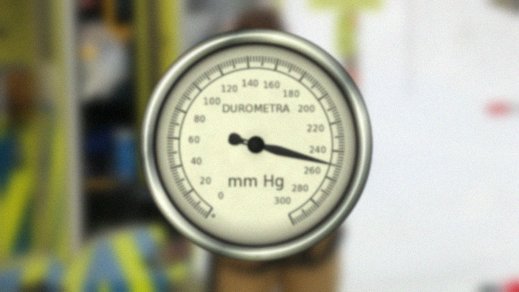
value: **250** mmHg
